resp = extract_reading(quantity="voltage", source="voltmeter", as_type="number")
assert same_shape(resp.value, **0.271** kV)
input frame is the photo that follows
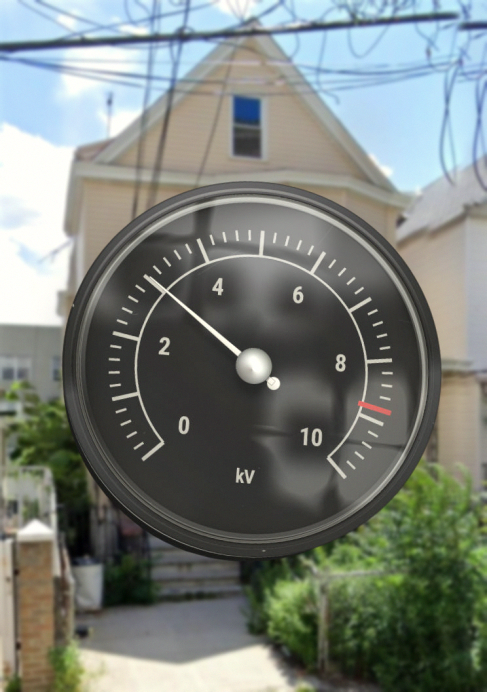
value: **3** kV
